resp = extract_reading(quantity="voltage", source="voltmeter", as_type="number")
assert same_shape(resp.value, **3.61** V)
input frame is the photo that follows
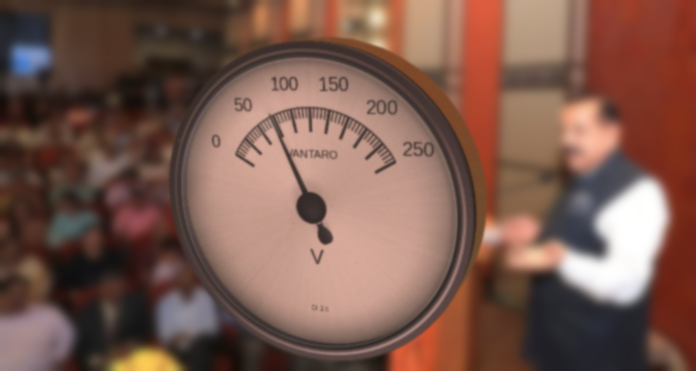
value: **75** V
